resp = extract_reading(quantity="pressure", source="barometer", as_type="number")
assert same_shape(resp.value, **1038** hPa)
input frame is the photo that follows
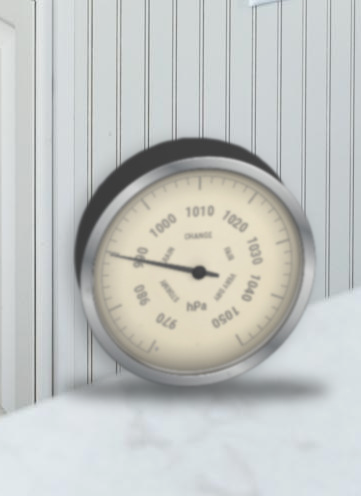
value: **990** hPa
